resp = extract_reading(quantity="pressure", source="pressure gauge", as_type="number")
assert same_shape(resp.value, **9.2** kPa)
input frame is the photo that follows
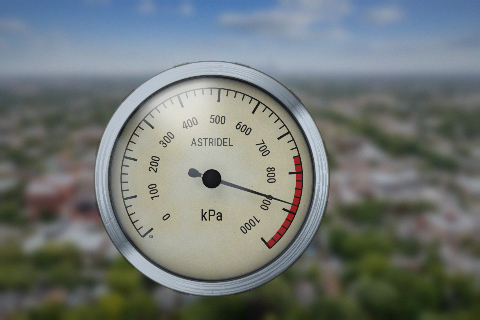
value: **880** kPa
